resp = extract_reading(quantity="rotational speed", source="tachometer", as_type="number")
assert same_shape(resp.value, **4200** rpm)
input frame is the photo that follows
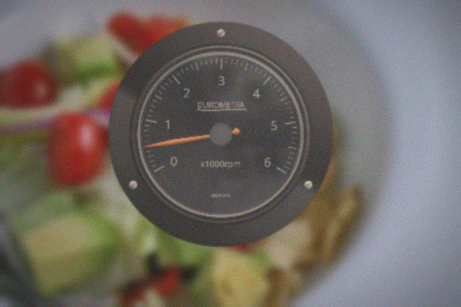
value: **500** rpm
